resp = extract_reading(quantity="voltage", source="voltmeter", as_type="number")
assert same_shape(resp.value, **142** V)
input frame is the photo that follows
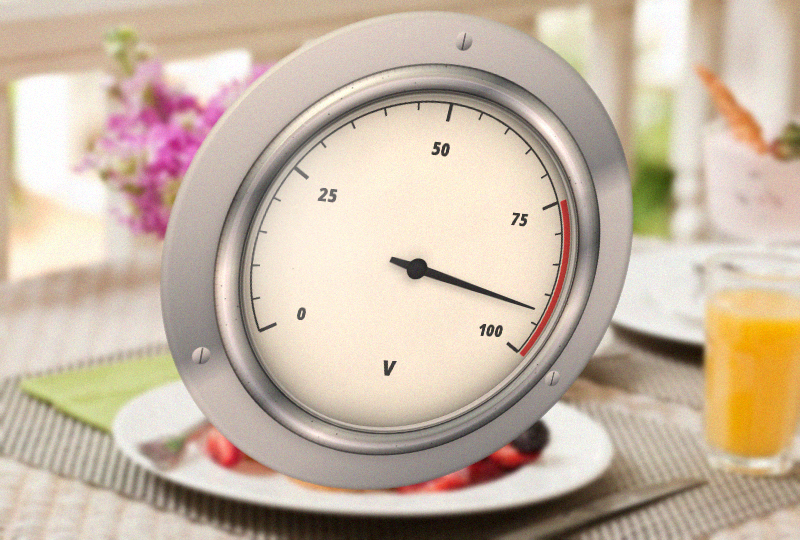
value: **92.5** V
